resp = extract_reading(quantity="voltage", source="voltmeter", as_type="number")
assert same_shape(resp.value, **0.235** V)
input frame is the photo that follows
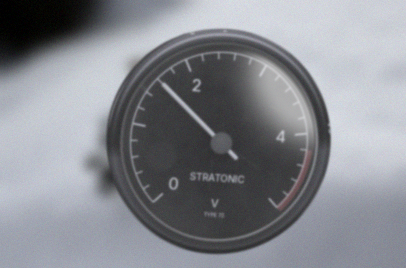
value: **1.6** V
